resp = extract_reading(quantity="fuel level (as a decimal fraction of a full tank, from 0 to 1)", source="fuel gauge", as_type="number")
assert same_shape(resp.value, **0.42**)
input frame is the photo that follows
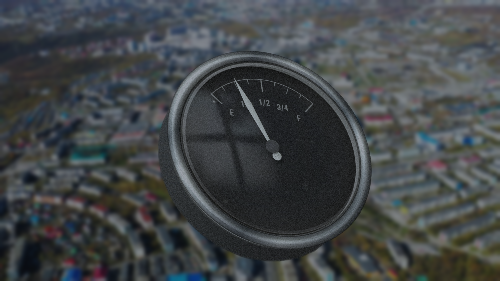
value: **0.25**
